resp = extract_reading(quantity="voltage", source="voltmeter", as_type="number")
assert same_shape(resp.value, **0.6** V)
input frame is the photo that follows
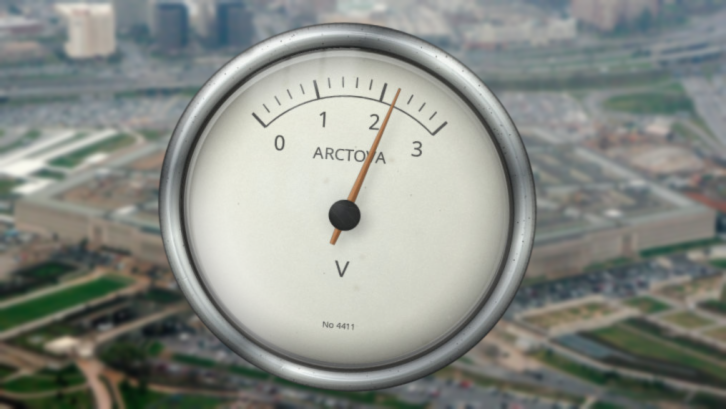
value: **2.2** V
